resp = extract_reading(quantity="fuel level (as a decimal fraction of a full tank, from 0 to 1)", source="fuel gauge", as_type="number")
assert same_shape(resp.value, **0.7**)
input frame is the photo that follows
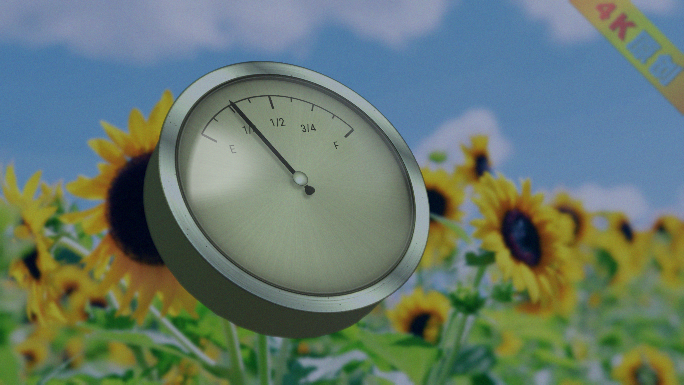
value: **0.25**
